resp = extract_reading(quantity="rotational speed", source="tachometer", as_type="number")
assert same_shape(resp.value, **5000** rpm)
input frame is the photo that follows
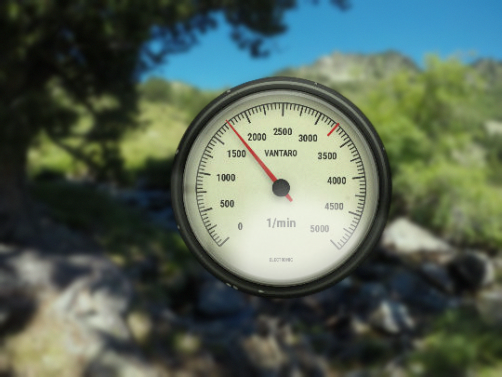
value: **1750** rpm
